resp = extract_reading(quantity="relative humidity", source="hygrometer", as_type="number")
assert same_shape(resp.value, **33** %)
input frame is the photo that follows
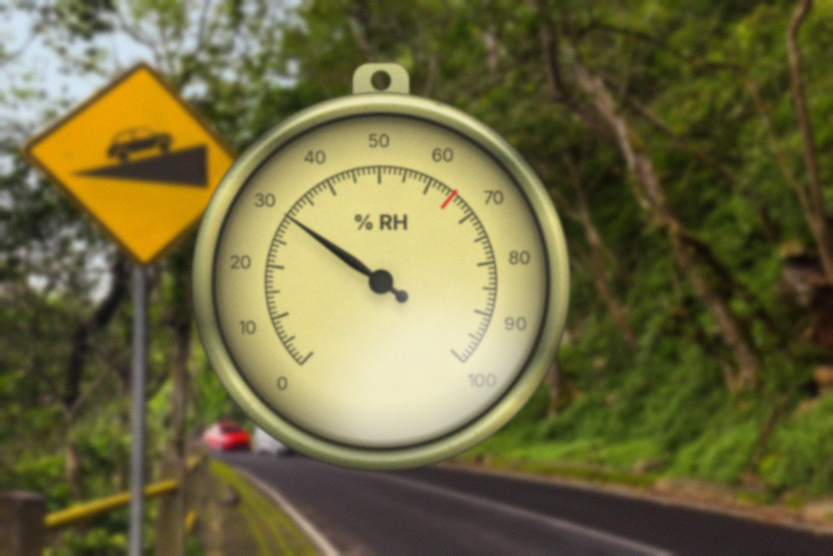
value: **30** %
